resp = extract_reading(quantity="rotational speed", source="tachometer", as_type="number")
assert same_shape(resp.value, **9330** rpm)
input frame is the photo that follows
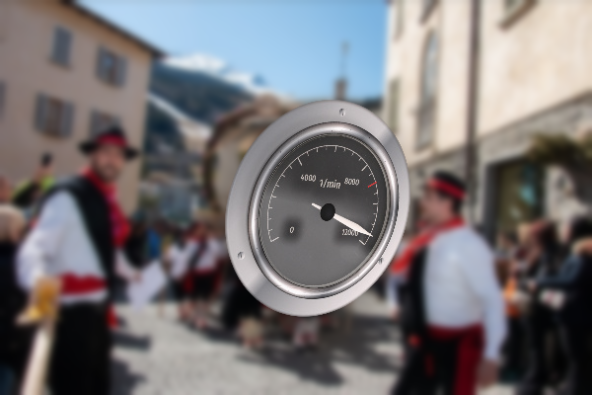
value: **11500** rpm
